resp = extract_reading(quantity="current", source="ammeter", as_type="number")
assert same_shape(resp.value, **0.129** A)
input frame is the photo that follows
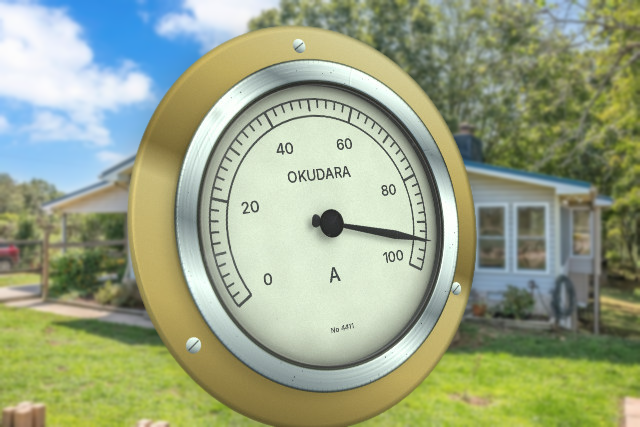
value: **94** A
